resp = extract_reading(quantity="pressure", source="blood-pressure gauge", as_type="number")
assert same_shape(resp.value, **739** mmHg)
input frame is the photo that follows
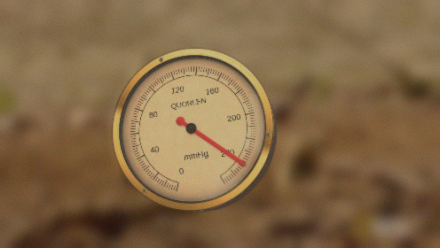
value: **240** mmHg
